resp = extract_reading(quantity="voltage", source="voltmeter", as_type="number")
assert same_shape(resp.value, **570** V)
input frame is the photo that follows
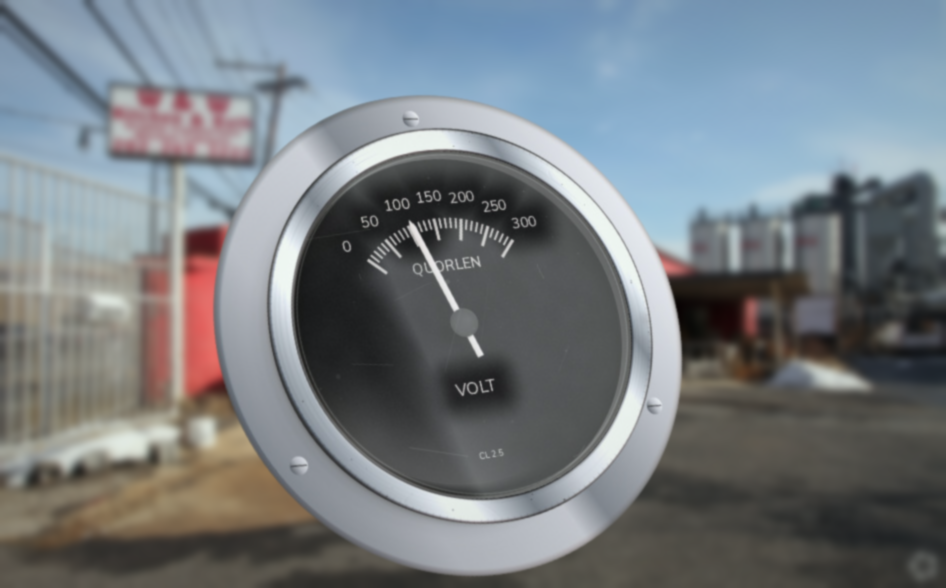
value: **100** V
